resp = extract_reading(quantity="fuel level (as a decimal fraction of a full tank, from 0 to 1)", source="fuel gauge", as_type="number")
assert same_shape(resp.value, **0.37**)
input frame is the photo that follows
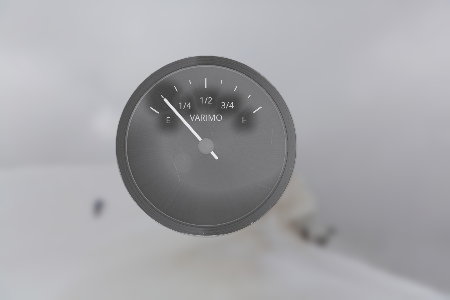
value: **0.125**
